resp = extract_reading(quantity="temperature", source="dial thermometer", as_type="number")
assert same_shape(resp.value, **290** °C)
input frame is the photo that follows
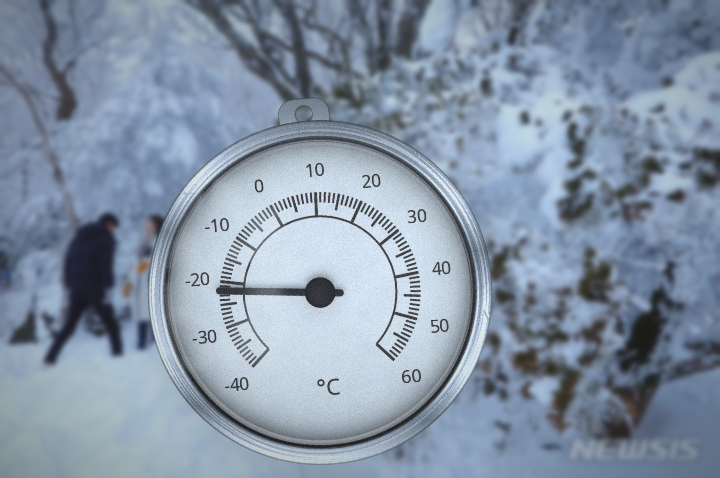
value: **-22** °C
